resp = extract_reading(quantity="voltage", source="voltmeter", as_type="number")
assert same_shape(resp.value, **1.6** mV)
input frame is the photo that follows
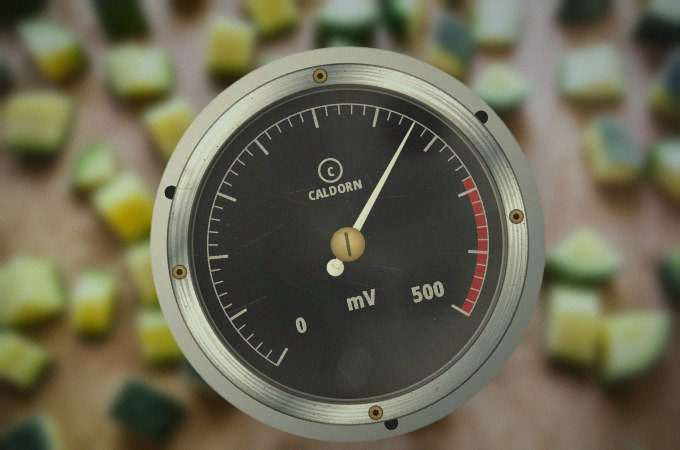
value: **330** mV
